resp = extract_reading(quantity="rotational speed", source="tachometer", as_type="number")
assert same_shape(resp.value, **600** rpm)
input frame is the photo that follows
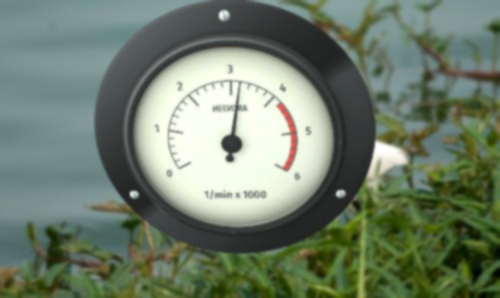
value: **3200** rpm
